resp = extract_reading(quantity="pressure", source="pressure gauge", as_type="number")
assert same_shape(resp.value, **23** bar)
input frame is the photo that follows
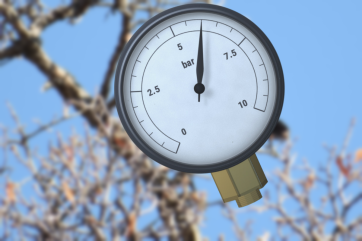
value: **6** bar
